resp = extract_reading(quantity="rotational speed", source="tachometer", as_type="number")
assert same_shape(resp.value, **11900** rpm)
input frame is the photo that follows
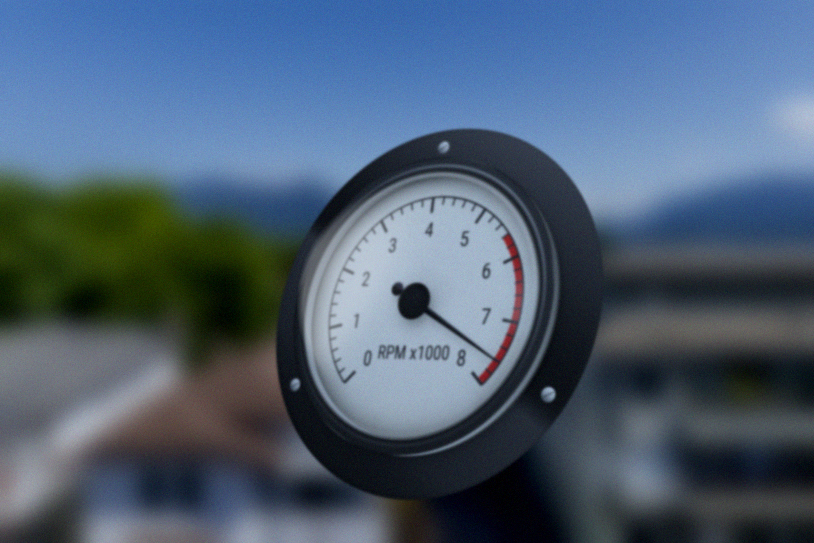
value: **7600** rpm
